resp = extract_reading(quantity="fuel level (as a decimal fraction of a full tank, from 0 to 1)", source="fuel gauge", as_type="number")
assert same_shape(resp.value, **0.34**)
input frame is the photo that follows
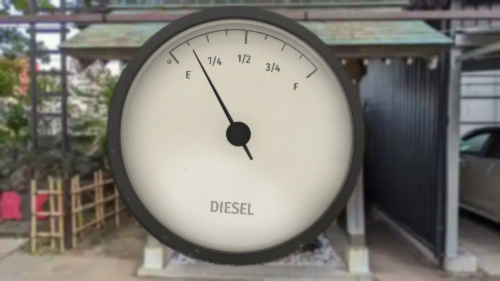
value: **0.125**
